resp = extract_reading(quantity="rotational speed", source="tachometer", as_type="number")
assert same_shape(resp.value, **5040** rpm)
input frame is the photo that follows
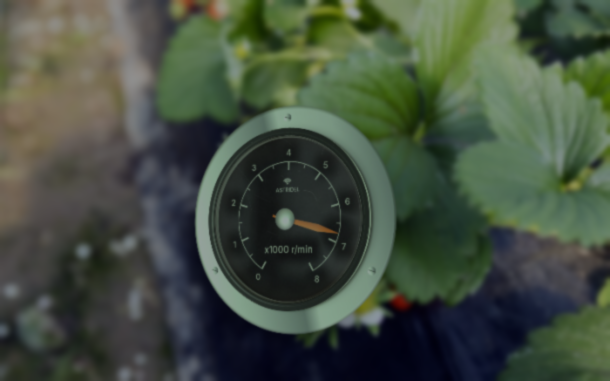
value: **6750** rpm
